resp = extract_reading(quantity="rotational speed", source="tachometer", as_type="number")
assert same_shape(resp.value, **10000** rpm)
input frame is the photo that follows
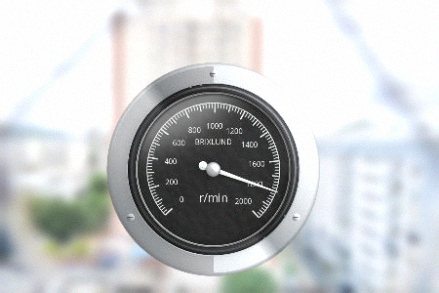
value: **1800** rpm
